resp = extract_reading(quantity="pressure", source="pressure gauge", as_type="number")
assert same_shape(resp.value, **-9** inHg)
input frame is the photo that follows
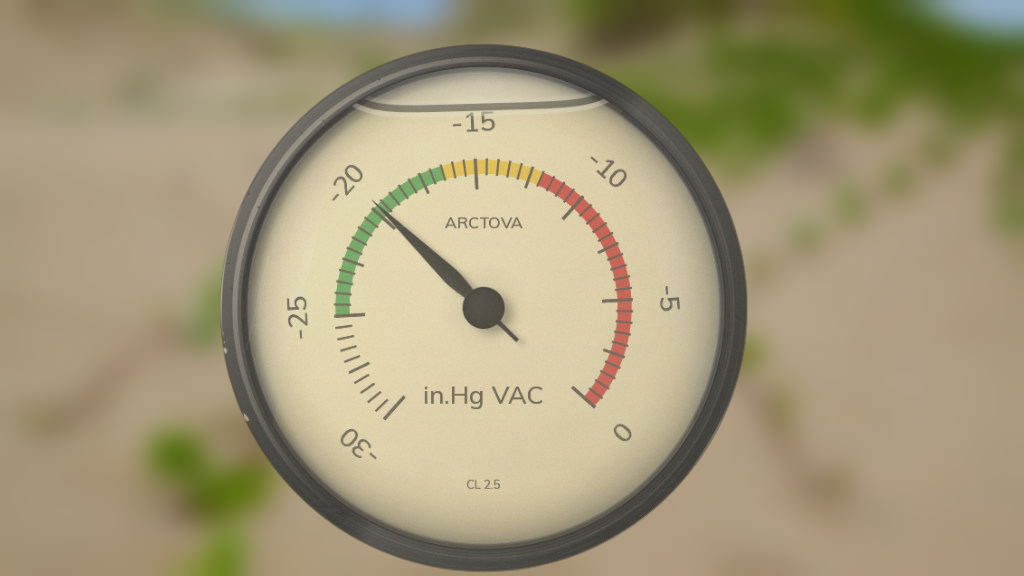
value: **-19.75** inHg
